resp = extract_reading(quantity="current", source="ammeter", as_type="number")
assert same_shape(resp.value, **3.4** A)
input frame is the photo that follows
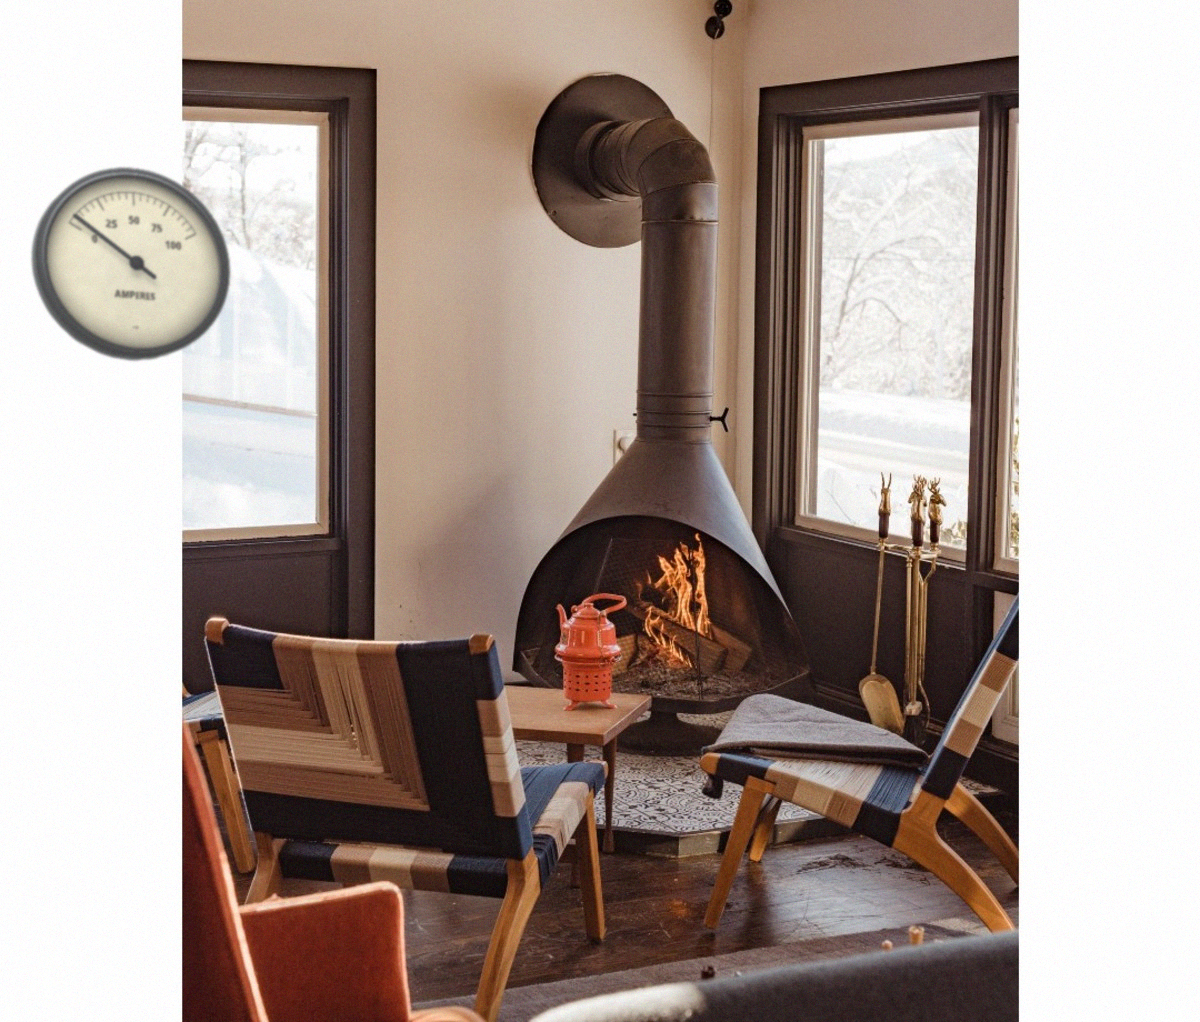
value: **5** A
